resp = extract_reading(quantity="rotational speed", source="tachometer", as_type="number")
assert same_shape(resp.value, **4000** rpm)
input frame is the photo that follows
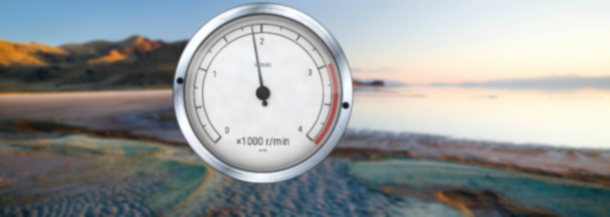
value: **1875** rpm
